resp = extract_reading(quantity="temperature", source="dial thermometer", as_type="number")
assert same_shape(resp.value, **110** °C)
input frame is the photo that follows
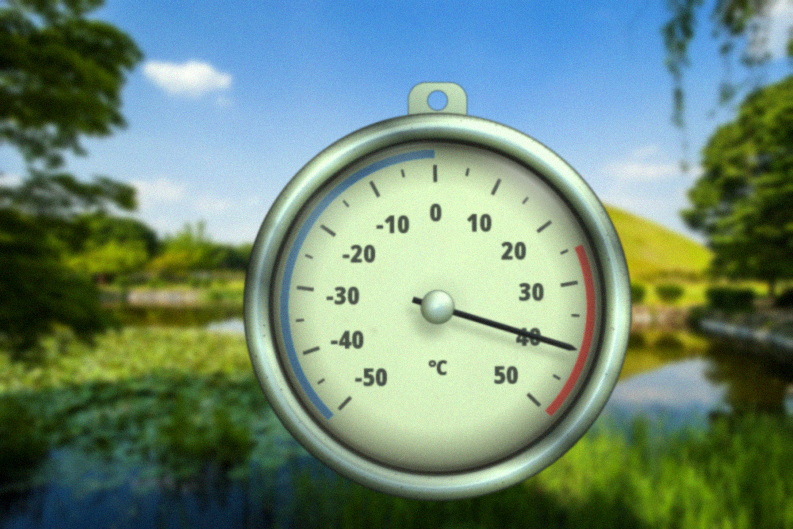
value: **40** °C
